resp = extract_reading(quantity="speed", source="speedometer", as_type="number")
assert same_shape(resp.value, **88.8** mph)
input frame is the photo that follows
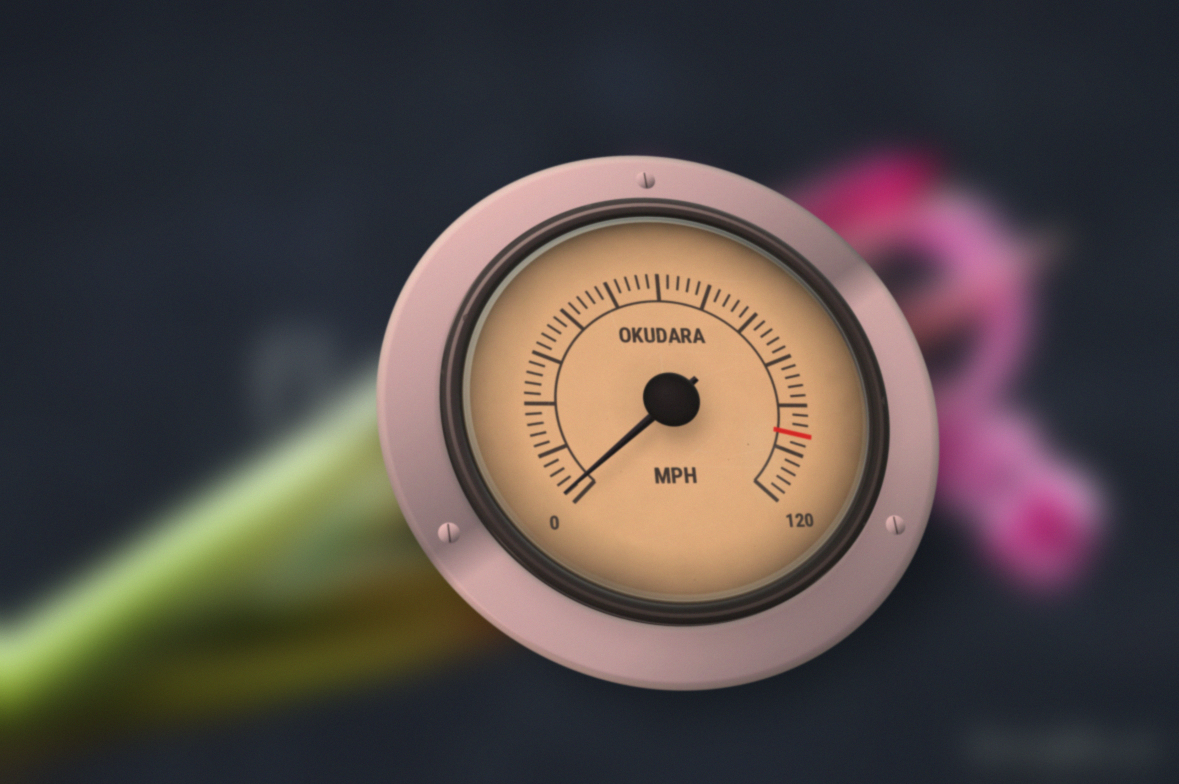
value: **2** mph
